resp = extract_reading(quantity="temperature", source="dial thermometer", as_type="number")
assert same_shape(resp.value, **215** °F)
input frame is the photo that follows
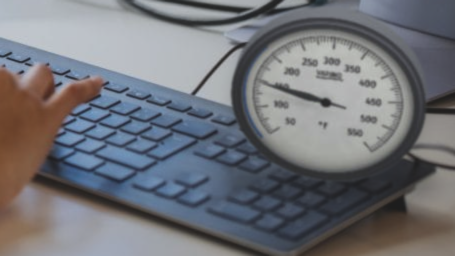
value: **150** °F
